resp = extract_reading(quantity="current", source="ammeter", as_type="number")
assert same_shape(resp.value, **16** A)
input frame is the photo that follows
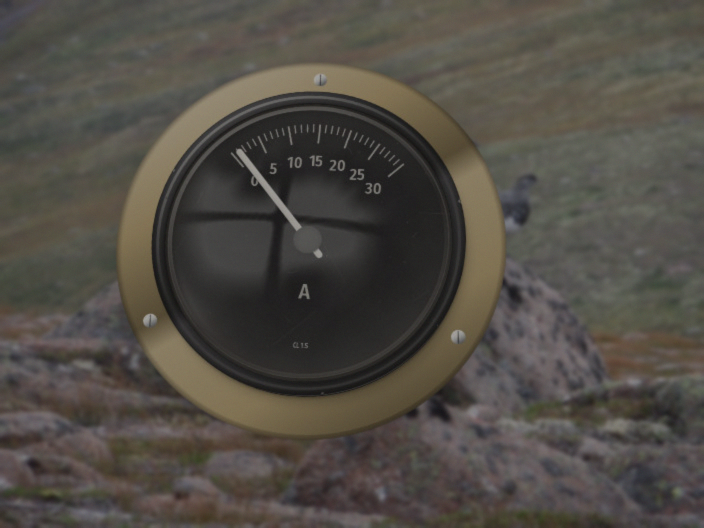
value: **1** A
